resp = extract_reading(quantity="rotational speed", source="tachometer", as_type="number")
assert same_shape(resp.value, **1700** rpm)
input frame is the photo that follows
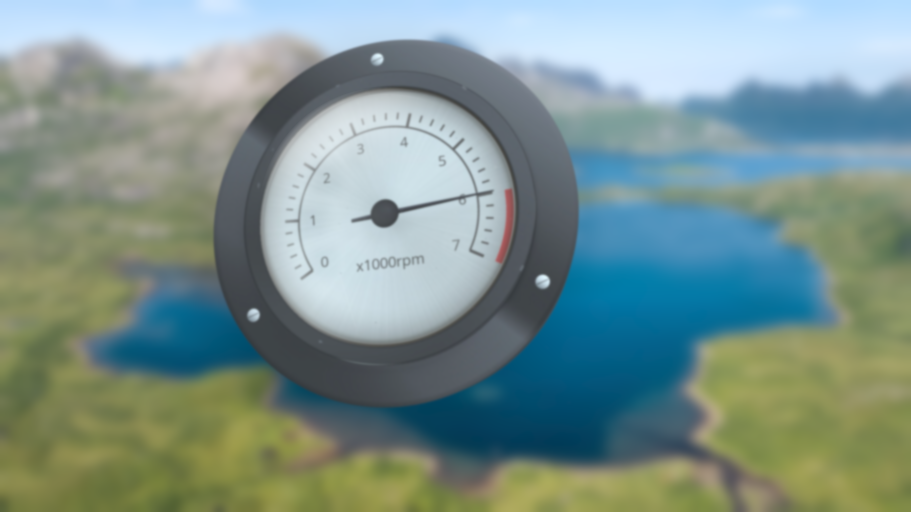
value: **6000** rpm
